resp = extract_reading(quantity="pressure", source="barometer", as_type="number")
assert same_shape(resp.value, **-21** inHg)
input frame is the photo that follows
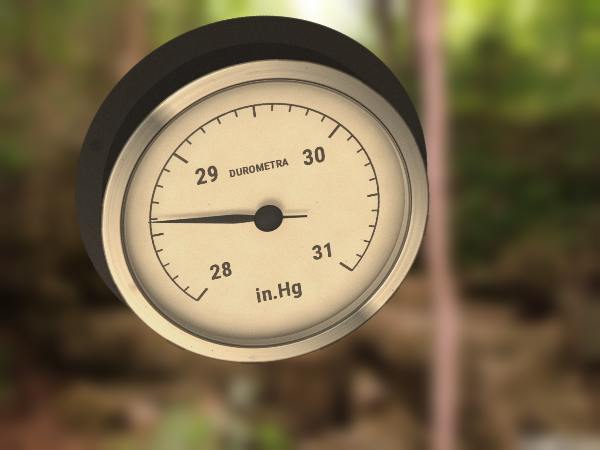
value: **28.6** inHg
